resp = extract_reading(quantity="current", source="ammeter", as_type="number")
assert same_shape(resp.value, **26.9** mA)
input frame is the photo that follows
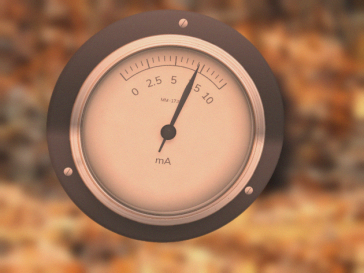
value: **7** mA
